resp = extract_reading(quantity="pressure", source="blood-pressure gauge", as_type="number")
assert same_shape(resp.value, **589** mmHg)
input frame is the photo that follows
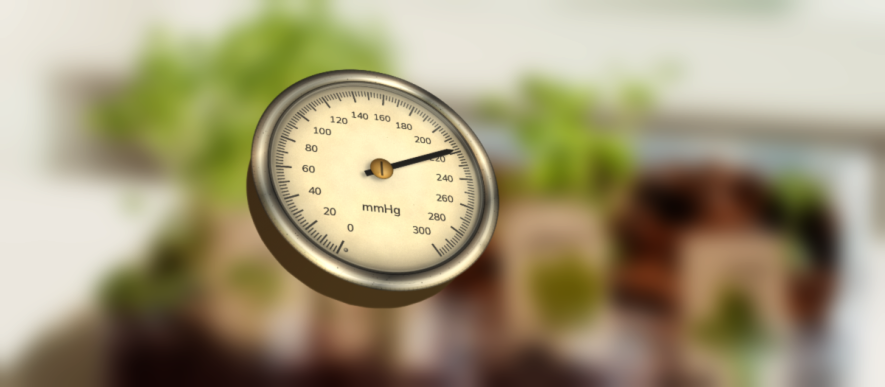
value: **220** mmHg
